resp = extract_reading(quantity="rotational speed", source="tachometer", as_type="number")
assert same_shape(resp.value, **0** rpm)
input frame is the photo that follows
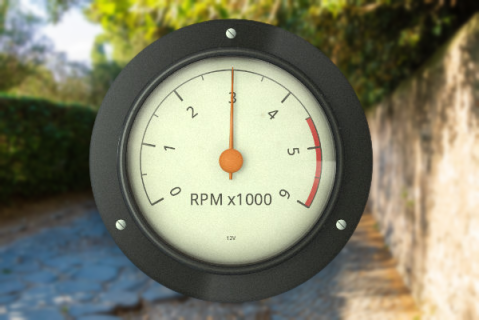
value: **3000** rpm
